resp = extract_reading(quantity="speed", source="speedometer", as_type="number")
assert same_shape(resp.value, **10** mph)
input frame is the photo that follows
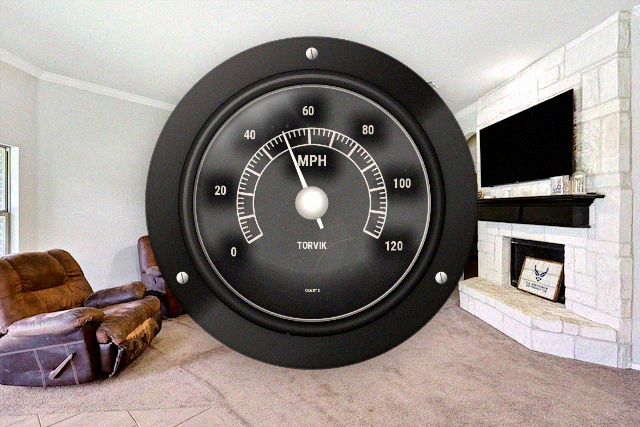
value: **50** mph
